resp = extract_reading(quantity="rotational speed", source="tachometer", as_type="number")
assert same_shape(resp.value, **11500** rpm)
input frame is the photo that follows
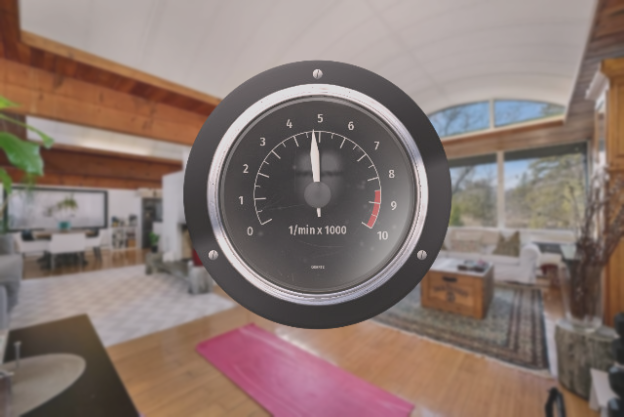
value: **4750** rpm
